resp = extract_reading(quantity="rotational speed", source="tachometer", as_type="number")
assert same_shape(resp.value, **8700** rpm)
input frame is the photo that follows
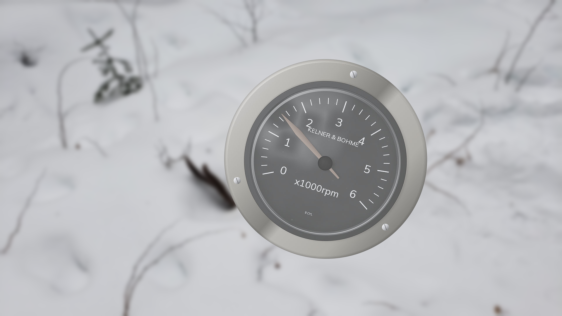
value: **1500** rpm
